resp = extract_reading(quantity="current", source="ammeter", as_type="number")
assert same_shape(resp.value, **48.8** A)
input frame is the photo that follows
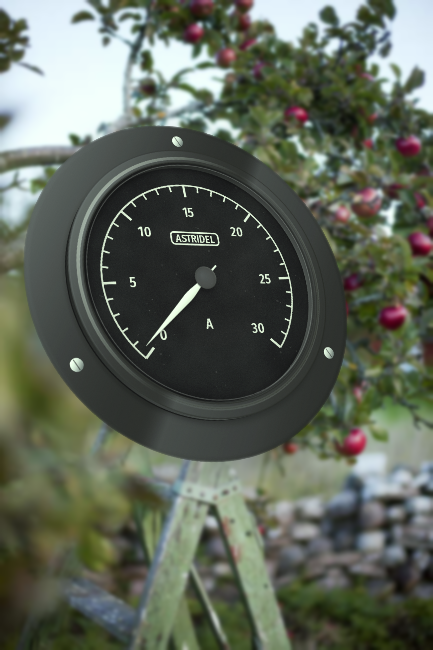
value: **0.5** A
